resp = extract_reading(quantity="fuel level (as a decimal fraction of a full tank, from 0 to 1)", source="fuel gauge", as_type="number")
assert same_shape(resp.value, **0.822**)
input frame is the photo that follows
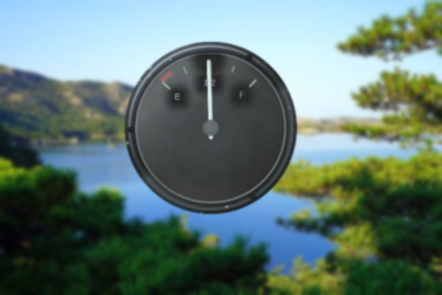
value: **0.5**
